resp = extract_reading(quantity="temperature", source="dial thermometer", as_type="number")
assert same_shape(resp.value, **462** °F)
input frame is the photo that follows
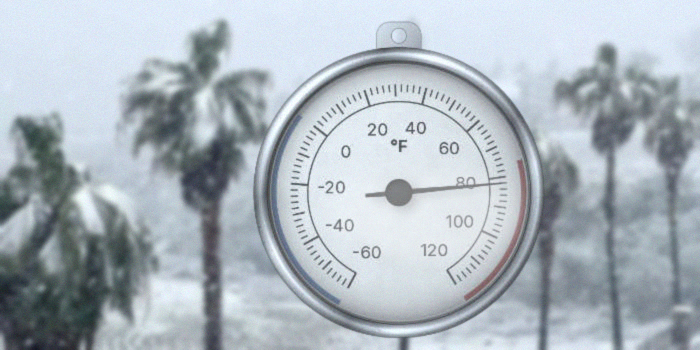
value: **82** °F
